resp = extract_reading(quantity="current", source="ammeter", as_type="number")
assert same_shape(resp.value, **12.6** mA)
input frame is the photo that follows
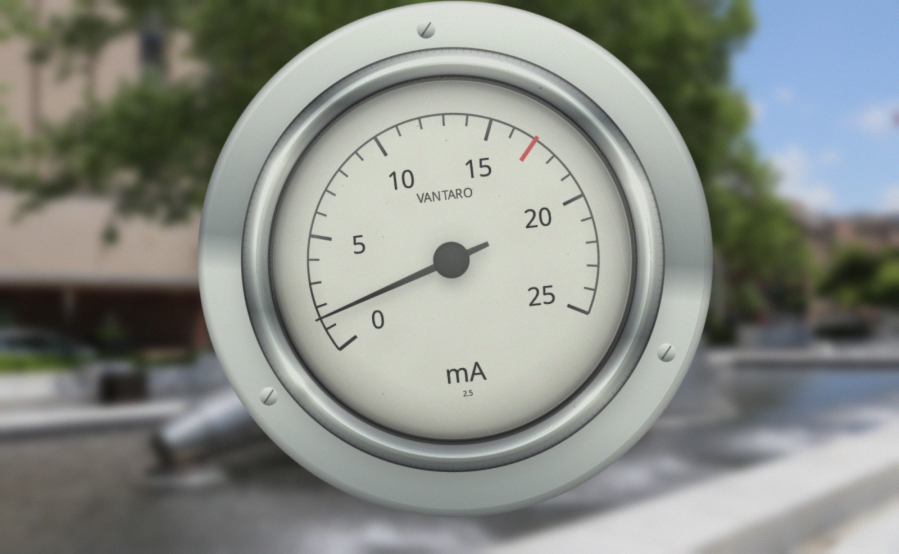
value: **1.5** mA
